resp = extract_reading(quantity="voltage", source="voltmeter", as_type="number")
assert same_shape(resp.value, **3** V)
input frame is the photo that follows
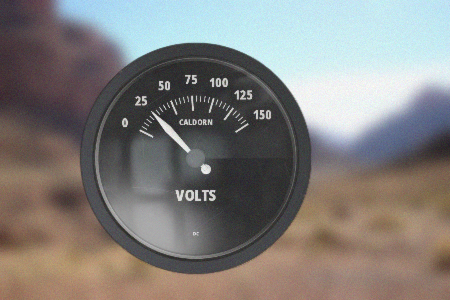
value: **25** V
